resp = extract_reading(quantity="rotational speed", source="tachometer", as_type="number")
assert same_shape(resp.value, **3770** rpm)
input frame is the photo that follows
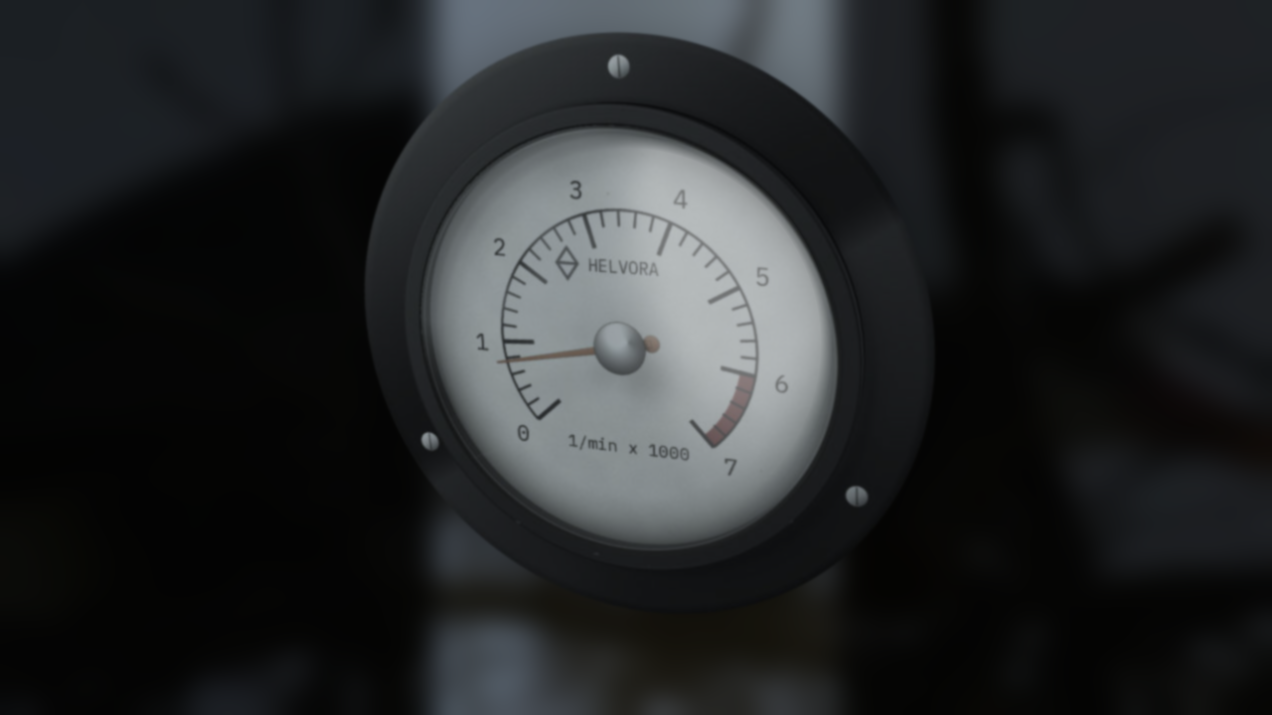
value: **800** rpm
